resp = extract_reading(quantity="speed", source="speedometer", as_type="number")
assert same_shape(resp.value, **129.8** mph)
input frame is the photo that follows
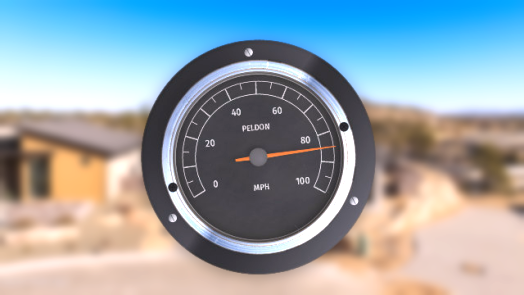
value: **85** mph
